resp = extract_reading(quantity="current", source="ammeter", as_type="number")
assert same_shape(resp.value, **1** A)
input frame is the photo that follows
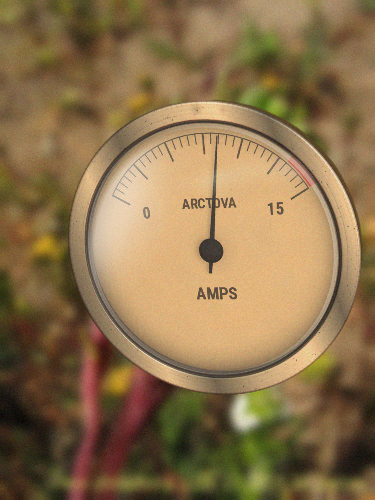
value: **8.5** A
